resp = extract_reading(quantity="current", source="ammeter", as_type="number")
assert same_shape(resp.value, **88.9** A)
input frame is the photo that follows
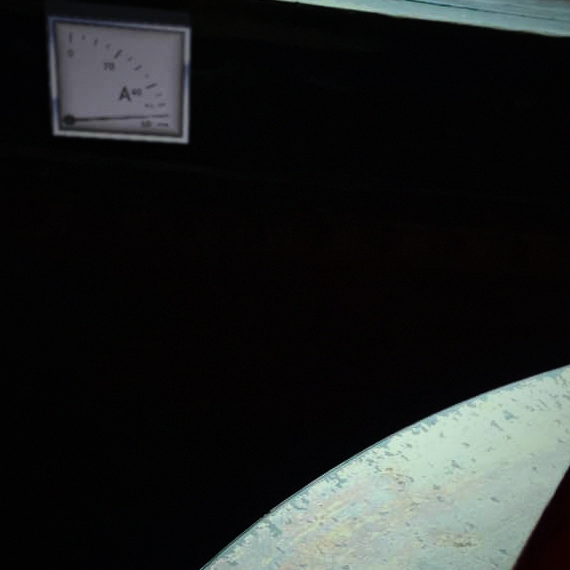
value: **55** A
